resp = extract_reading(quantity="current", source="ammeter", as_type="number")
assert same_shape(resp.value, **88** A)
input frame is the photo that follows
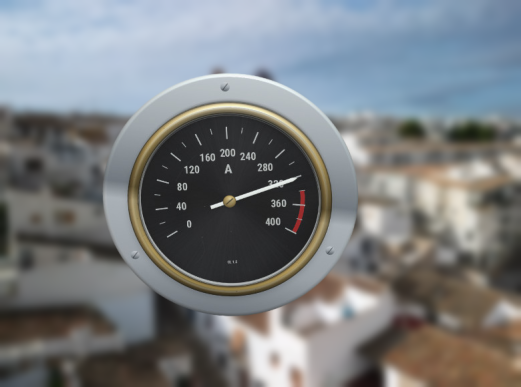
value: **320** A
